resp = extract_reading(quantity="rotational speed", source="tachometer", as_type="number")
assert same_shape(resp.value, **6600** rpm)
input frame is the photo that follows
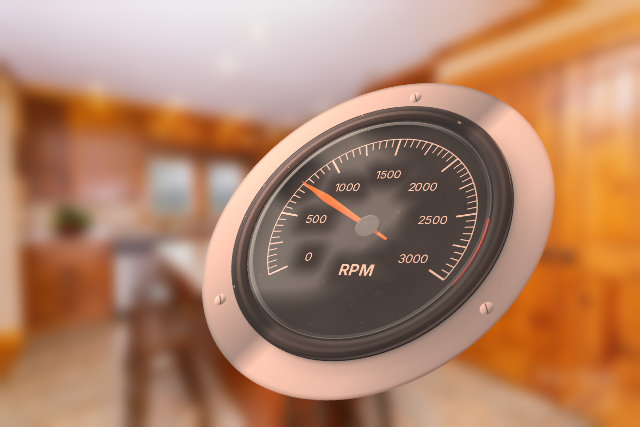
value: **750** rpm
